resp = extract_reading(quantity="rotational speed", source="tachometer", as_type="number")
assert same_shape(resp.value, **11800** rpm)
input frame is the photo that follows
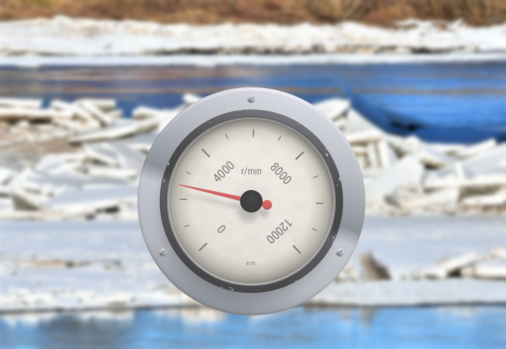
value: **2500** rpm
